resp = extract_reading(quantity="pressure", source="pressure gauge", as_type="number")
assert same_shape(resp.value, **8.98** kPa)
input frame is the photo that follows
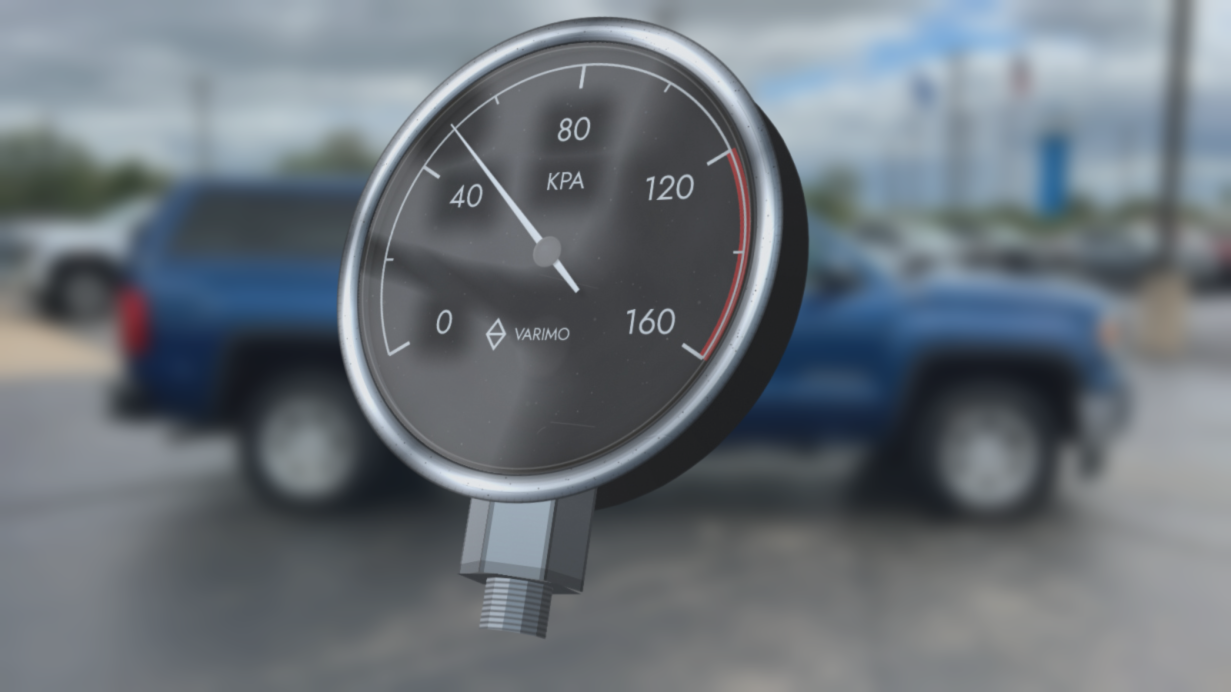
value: **50** kPa
